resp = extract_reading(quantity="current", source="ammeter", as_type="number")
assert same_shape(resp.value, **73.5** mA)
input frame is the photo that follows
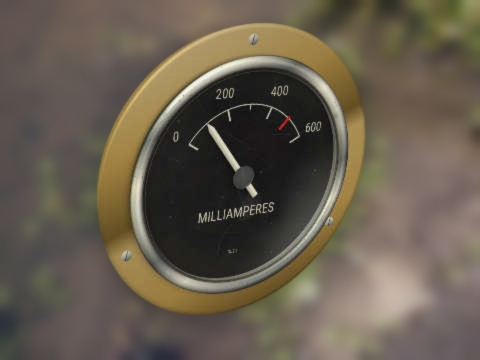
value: **100** mA
